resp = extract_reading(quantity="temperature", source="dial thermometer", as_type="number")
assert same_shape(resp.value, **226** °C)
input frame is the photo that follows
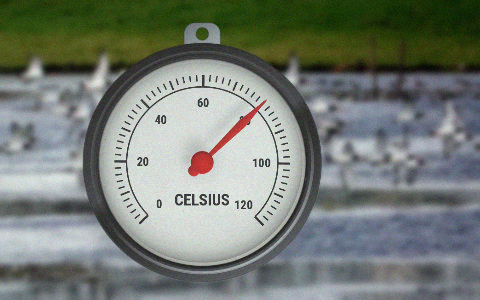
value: **80** °C
